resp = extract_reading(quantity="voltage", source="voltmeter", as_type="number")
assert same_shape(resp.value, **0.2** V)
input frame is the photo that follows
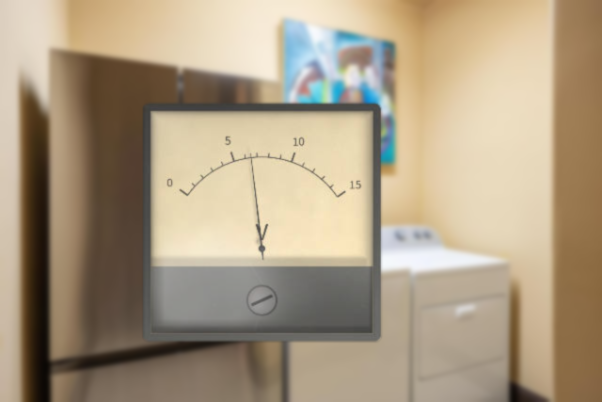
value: **6.5** V
